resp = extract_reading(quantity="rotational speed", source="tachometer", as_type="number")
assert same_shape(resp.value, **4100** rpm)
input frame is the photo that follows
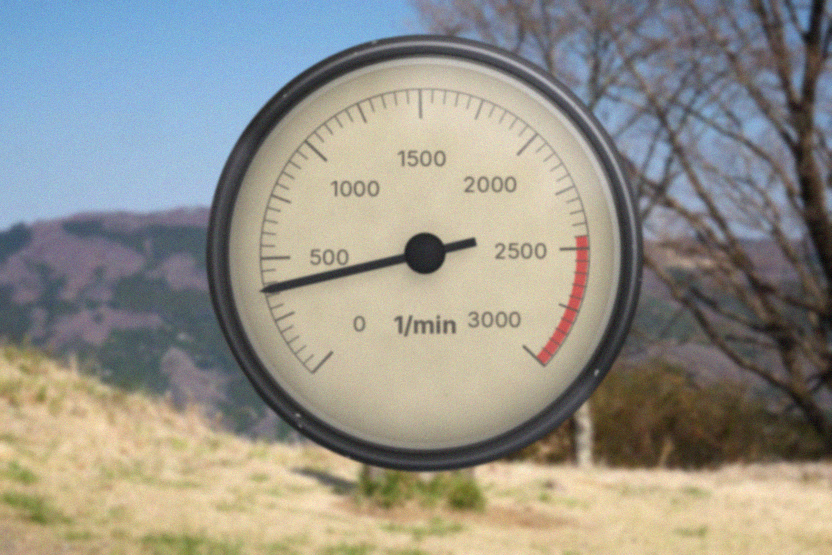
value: **375** rpm
